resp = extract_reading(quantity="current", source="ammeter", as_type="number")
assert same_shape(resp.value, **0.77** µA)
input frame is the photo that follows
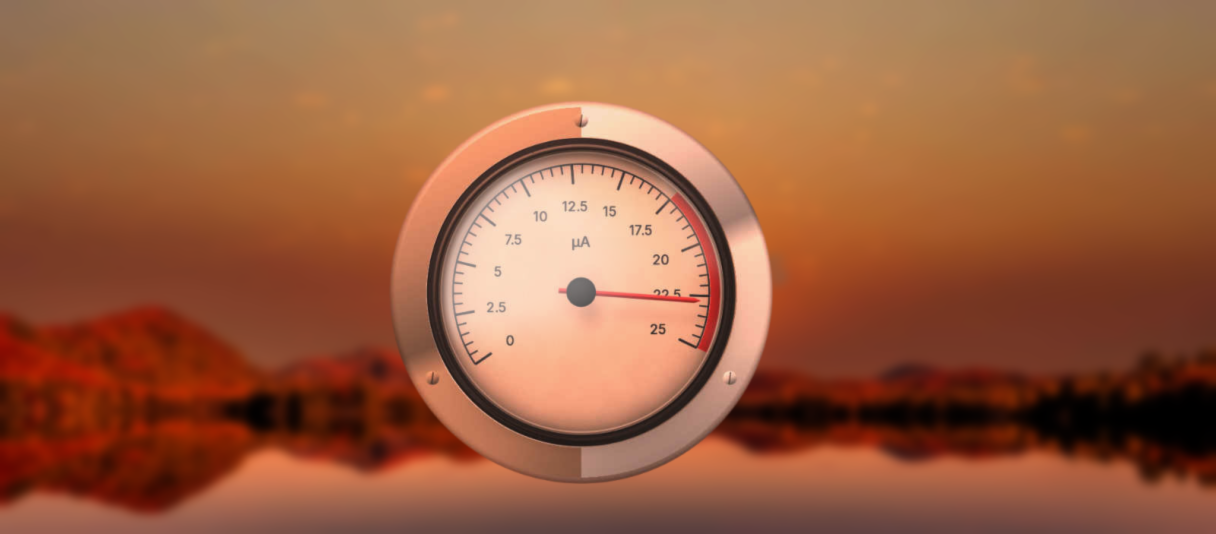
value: **22.75** µA
